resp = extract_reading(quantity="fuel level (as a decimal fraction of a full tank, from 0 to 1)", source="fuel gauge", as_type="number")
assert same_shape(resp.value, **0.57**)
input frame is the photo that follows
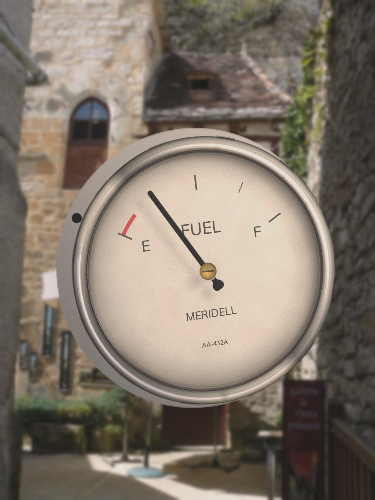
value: **0.25**
